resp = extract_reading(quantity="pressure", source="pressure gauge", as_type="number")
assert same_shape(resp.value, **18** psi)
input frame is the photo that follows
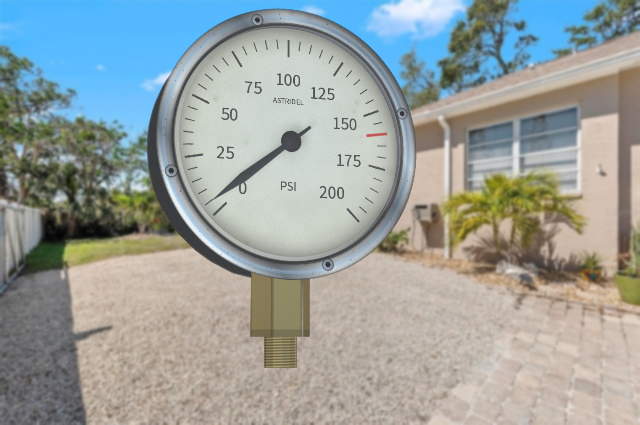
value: **5** psi
